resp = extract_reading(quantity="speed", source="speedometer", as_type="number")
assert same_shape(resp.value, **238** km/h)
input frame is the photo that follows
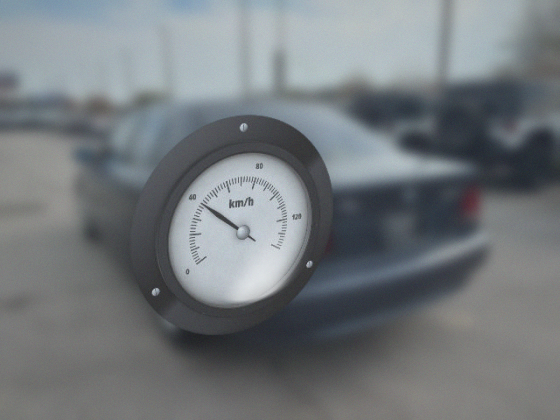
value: **40** km/h
